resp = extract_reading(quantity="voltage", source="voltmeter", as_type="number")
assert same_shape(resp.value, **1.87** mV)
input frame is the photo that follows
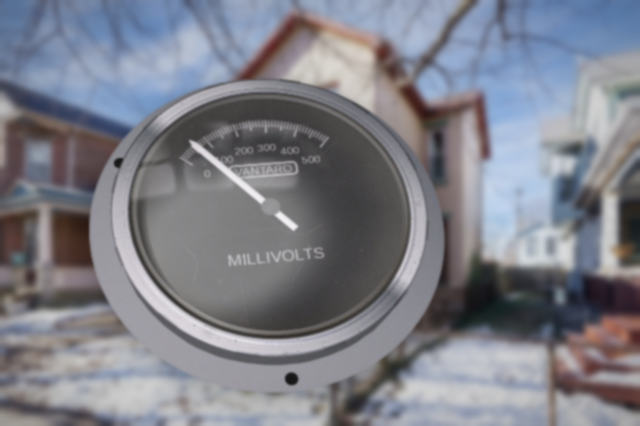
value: **50** mV
